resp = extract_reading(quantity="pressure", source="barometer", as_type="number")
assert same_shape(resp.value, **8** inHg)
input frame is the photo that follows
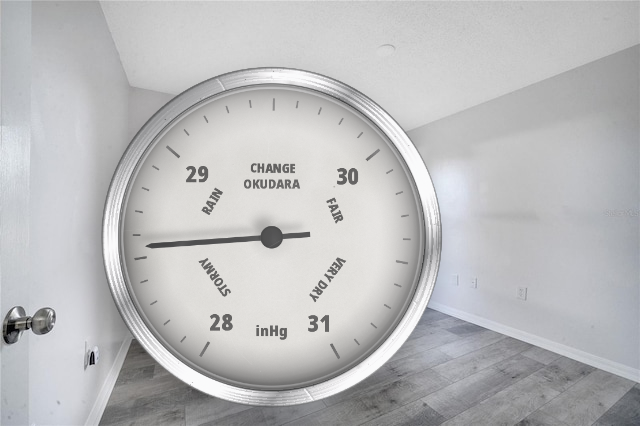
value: **28.55** inHg
